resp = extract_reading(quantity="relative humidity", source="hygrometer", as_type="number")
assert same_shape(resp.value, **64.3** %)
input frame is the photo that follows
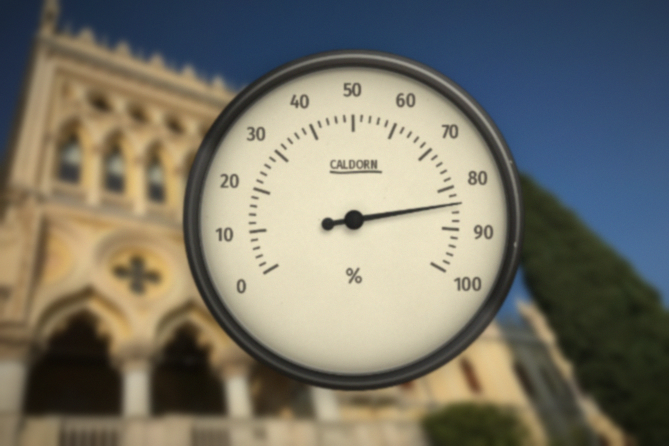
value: **84** %
